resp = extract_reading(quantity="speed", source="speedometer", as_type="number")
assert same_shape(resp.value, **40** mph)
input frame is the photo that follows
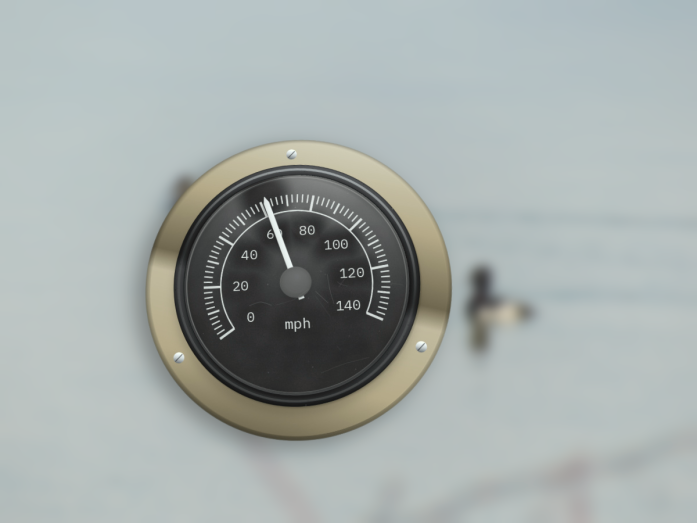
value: **62** mph
